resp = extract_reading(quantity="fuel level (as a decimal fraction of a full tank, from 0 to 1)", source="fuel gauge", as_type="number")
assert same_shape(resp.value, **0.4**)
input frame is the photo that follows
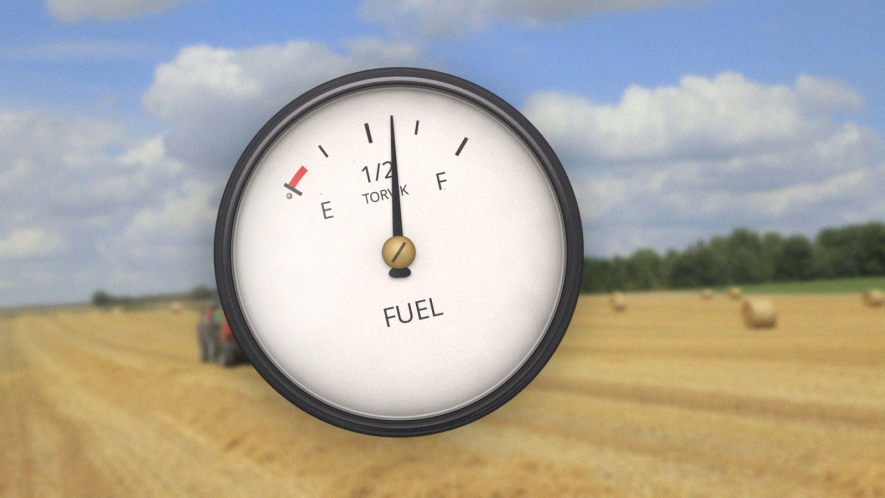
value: **0.625**
